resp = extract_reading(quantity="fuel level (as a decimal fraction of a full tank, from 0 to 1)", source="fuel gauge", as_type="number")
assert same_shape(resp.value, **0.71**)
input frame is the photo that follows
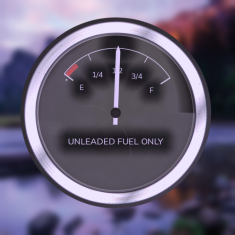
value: **0.5**
